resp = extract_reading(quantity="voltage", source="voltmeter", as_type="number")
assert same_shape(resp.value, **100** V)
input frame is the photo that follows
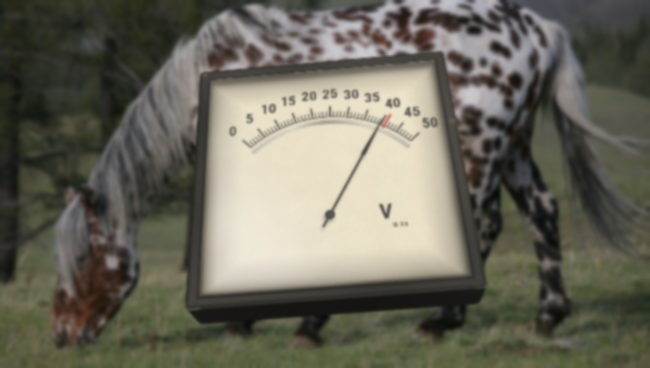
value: **40** V
